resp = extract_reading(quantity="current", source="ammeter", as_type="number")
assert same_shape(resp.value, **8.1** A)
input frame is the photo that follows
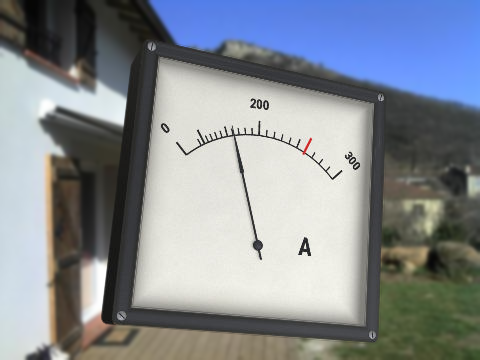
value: **160** A
